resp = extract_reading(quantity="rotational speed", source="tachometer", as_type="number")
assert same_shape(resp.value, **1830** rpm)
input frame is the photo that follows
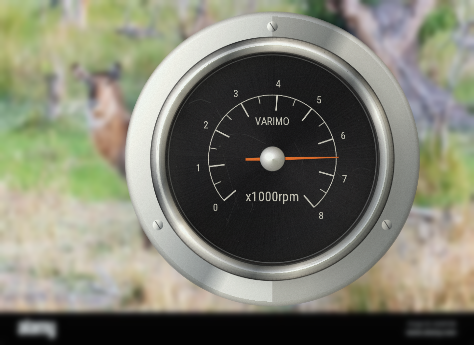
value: **6500** rpm
